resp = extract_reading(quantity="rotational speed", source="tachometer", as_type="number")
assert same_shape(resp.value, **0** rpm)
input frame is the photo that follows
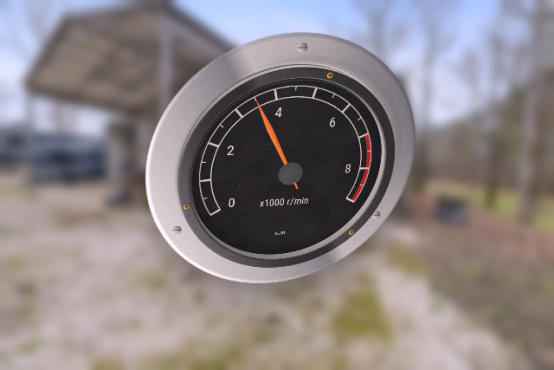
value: **3500** rpm
